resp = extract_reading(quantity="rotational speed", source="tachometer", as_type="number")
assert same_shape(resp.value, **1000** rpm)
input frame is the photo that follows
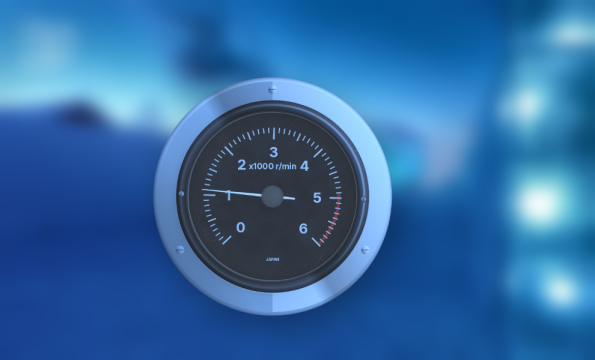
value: **1100** rpm
